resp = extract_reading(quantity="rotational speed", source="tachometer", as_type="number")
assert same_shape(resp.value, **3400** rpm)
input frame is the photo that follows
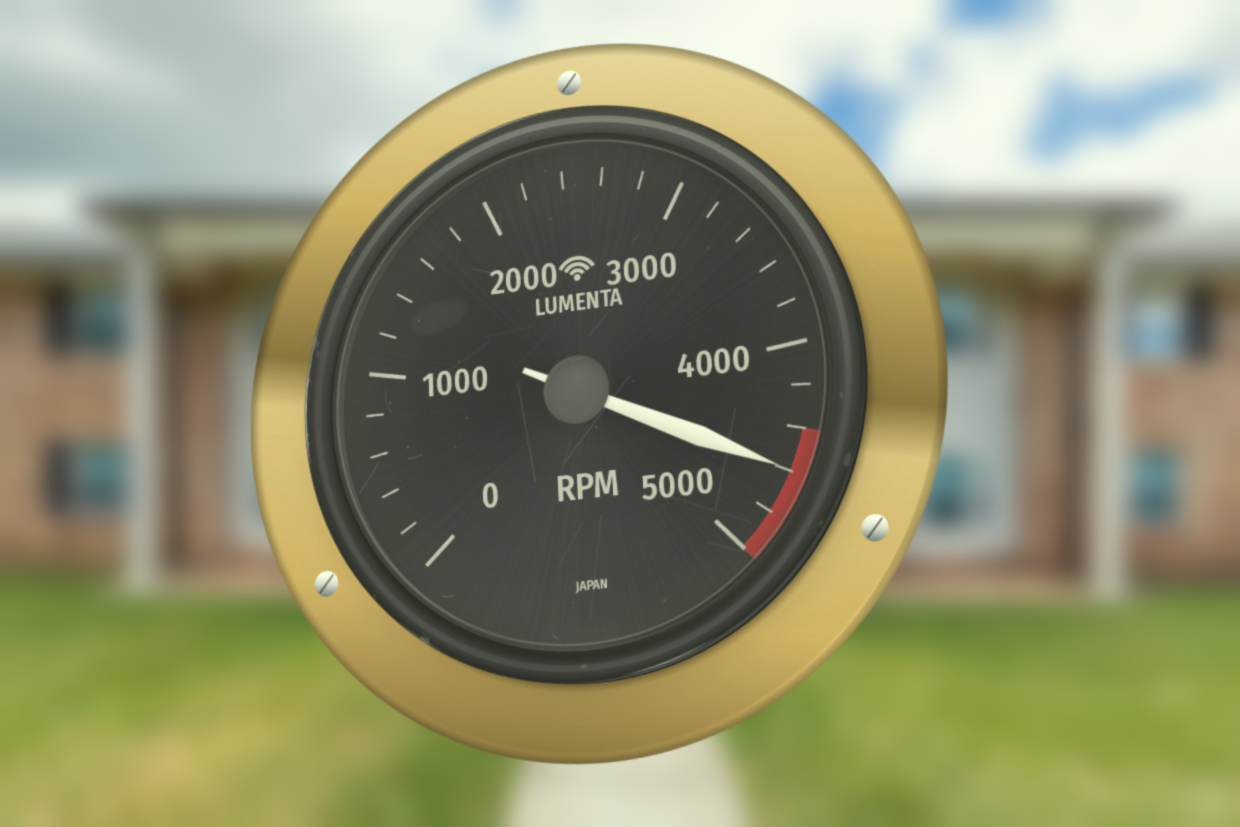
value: **4600** rpm
